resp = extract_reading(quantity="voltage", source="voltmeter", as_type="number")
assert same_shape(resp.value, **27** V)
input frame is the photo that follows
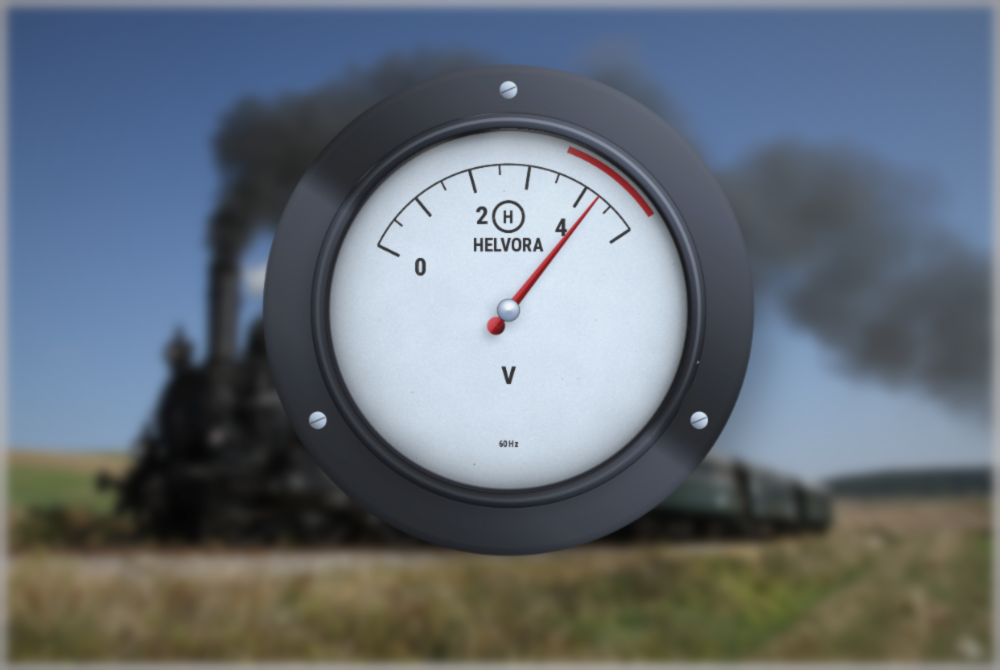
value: **4.25** V
